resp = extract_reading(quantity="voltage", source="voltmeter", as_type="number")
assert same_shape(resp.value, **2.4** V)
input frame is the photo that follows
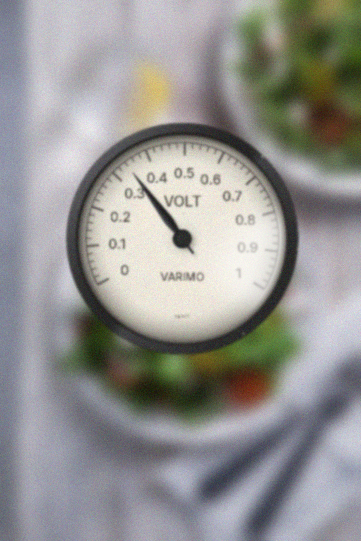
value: **0.34** V
